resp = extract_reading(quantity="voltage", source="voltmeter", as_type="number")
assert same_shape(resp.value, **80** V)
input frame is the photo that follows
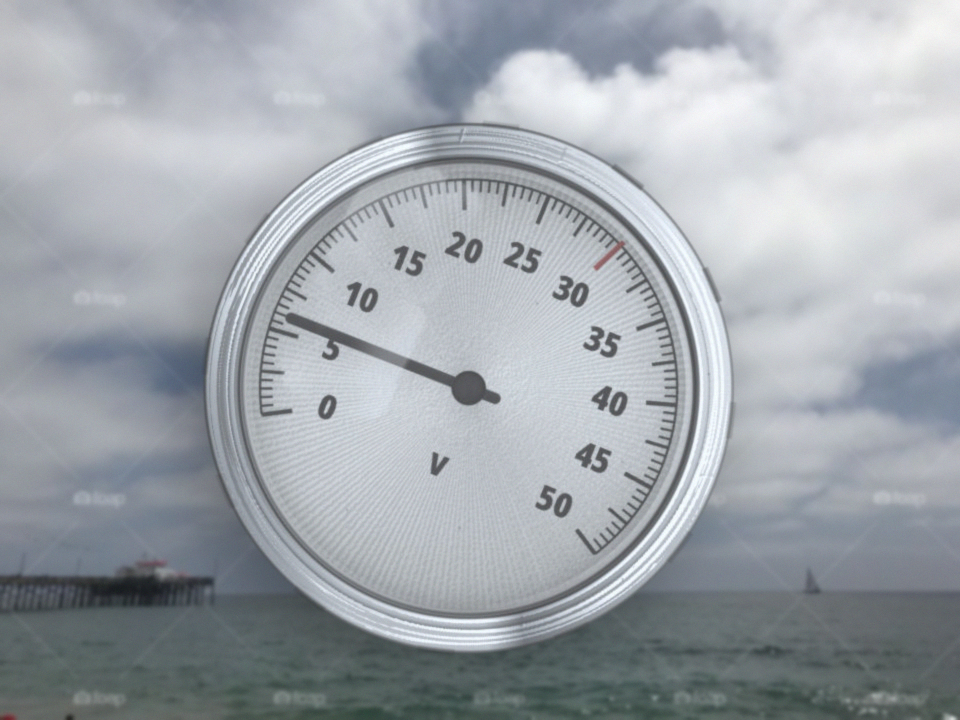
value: **6** V
